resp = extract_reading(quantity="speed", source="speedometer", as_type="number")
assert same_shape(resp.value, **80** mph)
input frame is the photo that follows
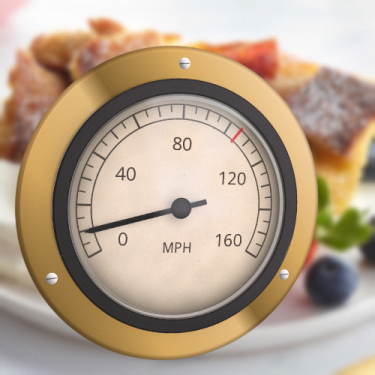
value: **10** mph
